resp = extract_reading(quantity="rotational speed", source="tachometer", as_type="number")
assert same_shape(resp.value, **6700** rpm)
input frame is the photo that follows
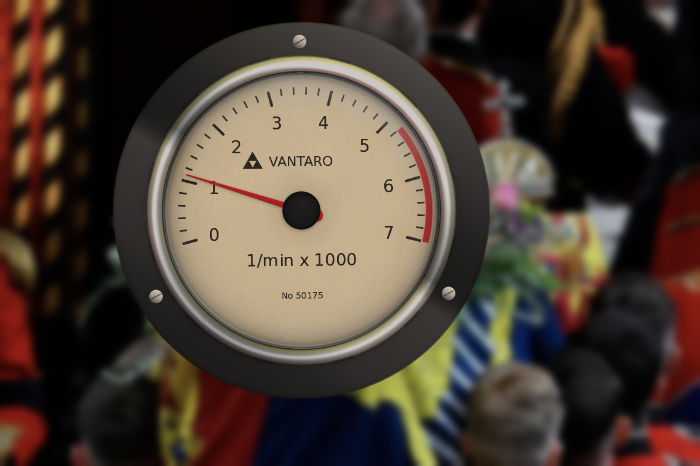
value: **1100** rpm
